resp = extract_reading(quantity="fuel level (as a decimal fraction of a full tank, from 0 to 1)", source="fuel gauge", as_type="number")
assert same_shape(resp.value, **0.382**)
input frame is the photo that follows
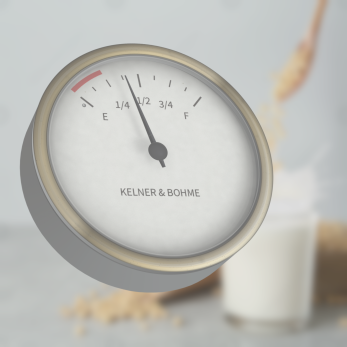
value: **0.375**
